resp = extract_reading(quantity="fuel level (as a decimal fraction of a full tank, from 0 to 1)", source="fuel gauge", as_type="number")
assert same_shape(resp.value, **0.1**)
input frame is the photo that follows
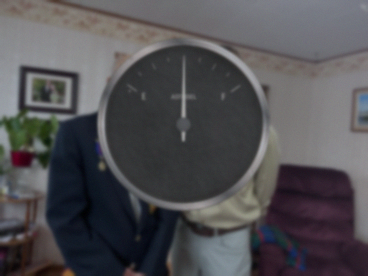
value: **0.5**
